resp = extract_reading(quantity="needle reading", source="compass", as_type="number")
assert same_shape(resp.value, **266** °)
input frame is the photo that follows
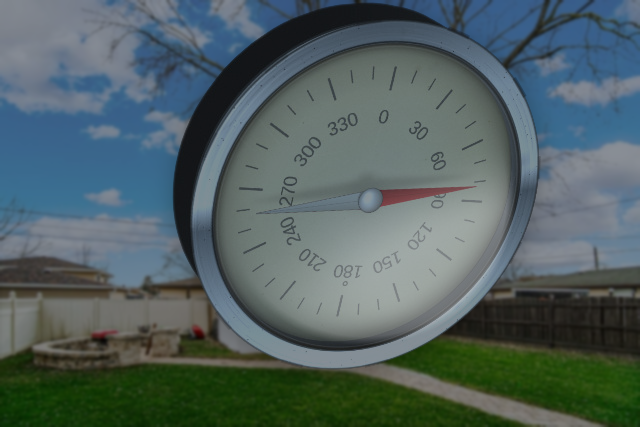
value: **80** °
